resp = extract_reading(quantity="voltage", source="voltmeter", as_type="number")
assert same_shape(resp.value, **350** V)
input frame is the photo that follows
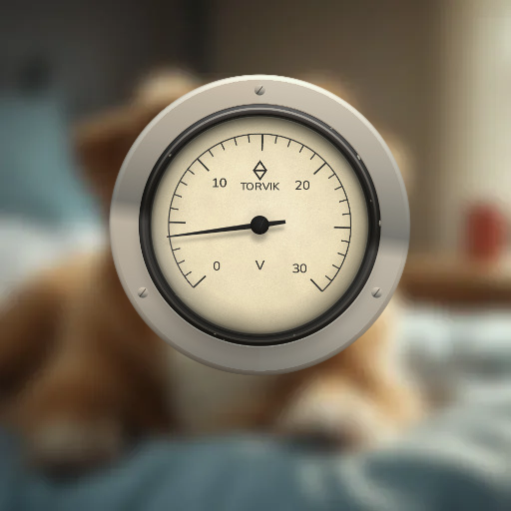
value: **4** V
